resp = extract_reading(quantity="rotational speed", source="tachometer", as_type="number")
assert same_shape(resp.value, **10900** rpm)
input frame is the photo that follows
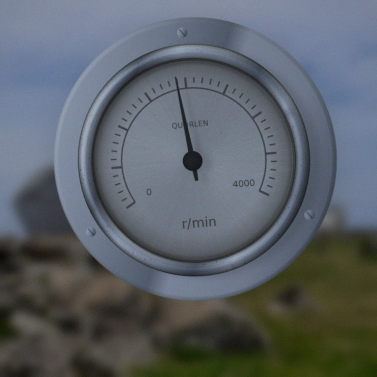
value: **1900** rpm
